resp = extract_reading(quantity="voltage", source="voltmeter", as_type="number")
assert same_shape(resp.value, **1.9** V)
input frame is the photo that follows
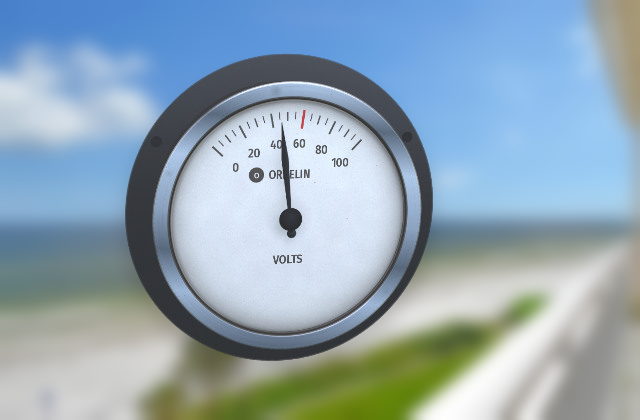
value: **45** V
